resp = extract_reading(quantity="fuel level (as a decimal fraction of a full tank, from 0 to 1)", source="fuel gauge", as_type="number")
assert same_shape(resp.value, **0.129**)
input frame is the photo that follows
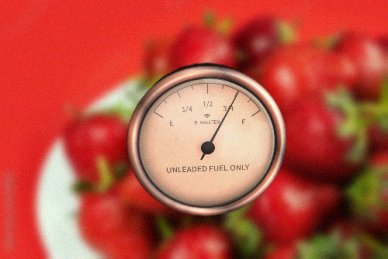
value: **0.75**
